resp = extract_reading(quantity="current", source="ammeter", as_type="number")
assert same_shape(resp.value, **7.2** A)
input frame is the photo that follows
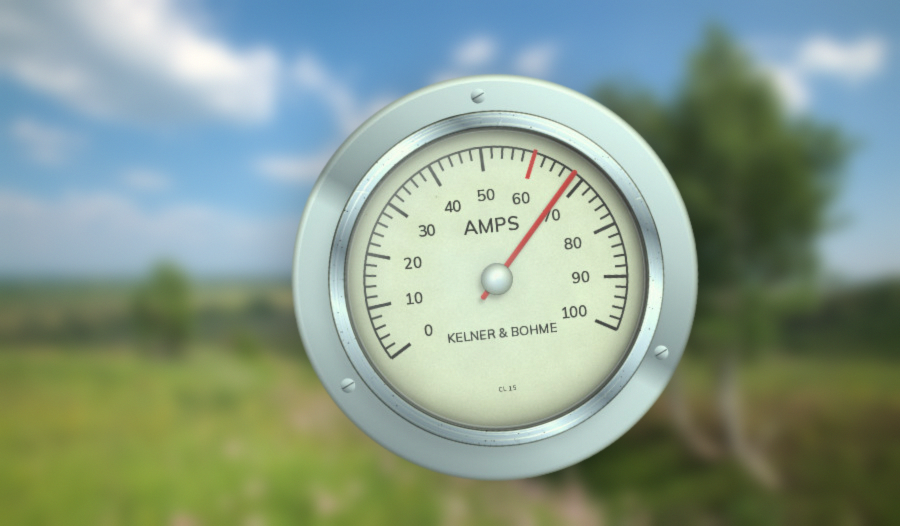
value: **68** A
